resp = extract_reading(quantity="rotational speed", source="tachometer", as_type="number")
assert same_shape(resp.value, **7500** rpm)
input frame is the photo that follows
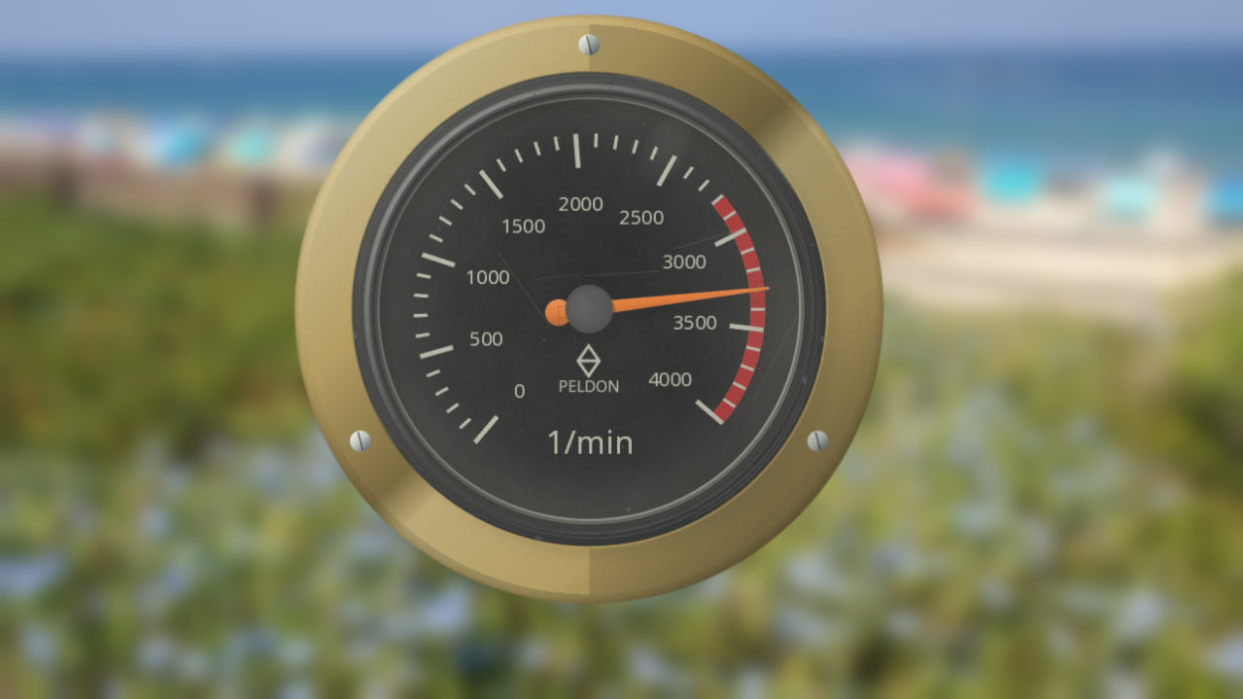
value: **3300** rpm
